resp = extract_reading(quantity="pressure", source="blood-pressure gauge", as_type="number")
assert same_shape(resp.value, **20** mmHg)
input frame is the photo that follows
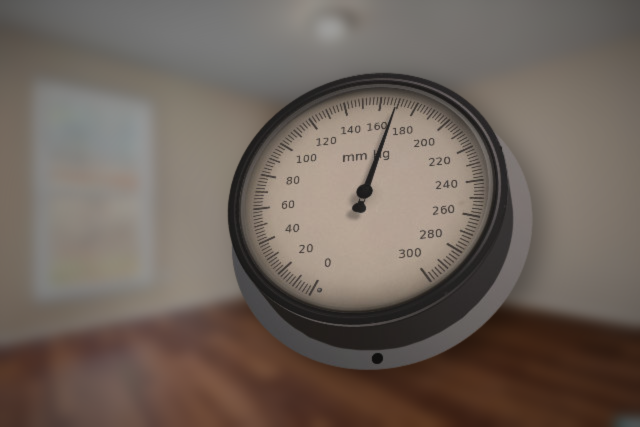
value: **170** mmHg
